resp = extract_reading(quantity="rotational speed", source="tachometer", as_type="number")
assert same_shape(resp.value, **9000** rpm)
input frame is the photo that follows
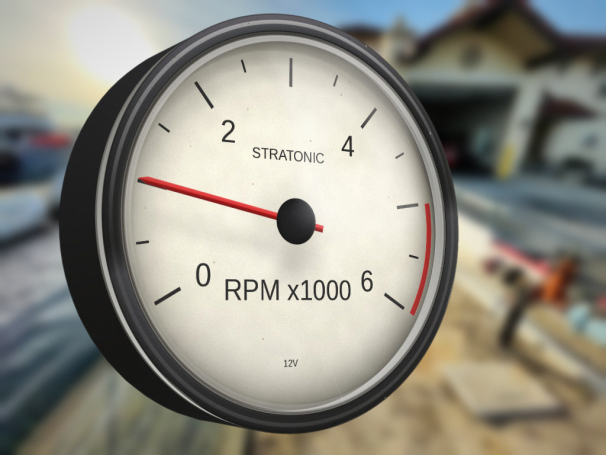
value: **1000** rpm
